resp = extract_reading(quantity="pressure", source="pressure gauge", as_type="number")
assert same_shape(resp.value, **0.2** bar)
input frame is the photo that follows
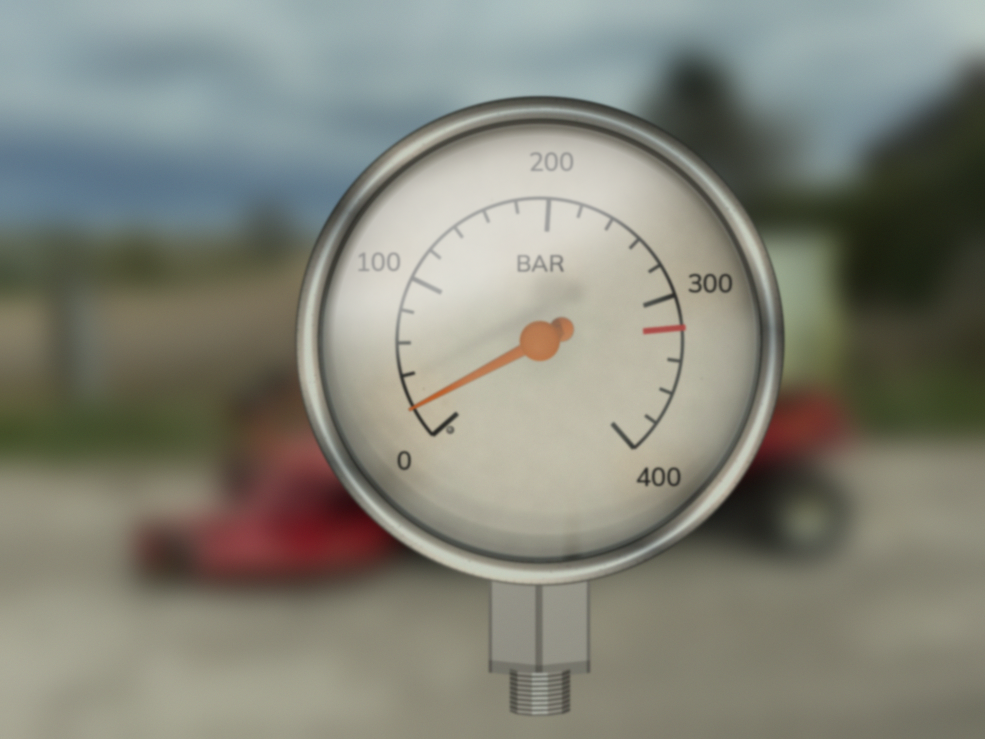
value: **20** bar
